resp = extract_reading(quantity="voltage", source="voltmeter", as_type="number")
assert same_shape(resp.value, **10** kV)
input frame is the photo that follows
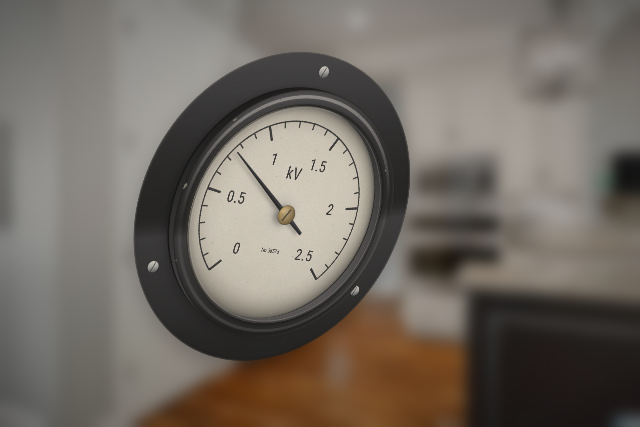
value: **0.75** kV
